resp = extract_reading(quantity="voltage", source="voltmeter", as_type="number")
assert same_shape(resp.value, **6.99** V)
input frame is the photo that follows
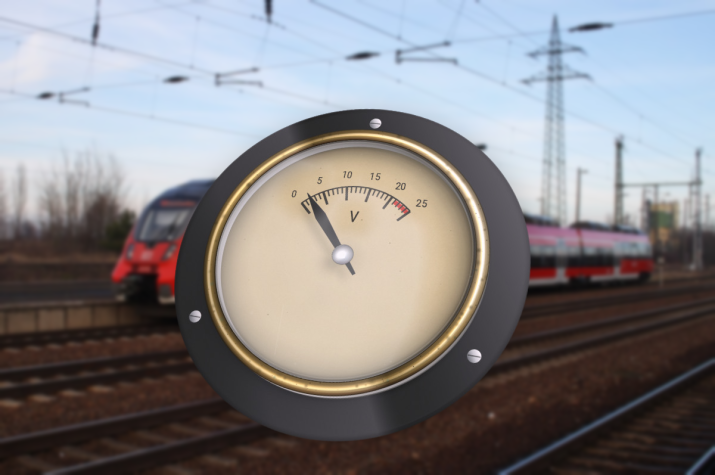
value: **2** V
